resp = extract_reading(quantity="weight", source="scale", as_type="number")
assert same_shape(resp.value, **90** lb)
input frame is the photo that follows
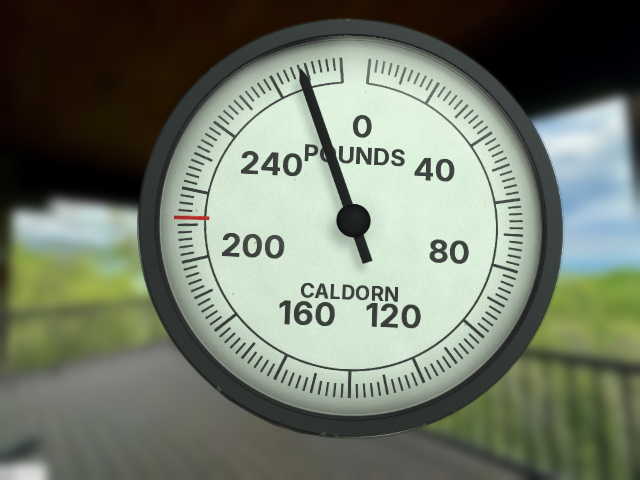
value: **268** lb
